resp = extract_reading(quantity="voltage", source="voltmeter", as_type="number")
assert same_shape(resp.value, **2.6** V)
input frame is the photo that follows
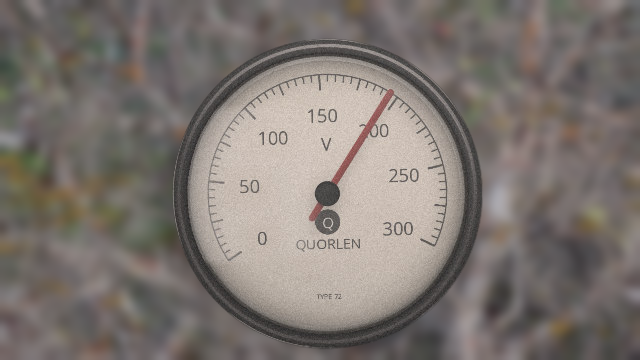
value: **195** V
